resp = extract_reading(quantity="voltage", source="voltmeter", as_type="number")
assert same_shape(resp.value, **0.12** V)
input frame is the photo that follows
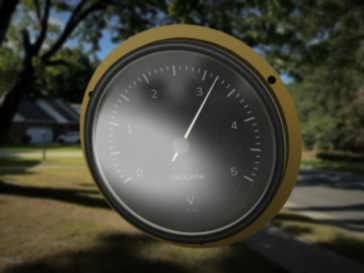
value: **3.2** V
